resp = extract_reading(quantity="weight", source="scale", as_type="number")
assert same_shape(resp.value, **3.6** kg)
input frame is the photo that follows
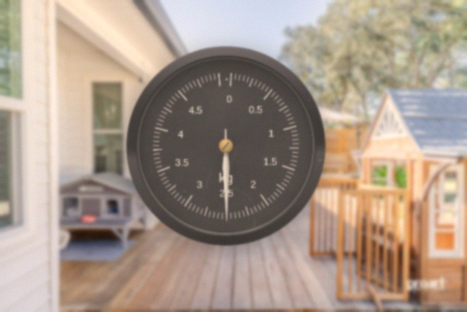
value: **2.5** kg
